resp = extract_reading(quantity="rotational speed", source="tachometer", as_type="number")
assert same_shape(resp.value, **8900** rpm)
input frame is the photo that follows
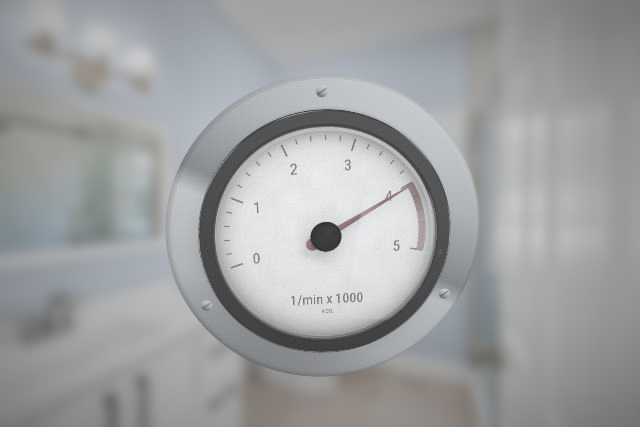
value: **4000** rpm
